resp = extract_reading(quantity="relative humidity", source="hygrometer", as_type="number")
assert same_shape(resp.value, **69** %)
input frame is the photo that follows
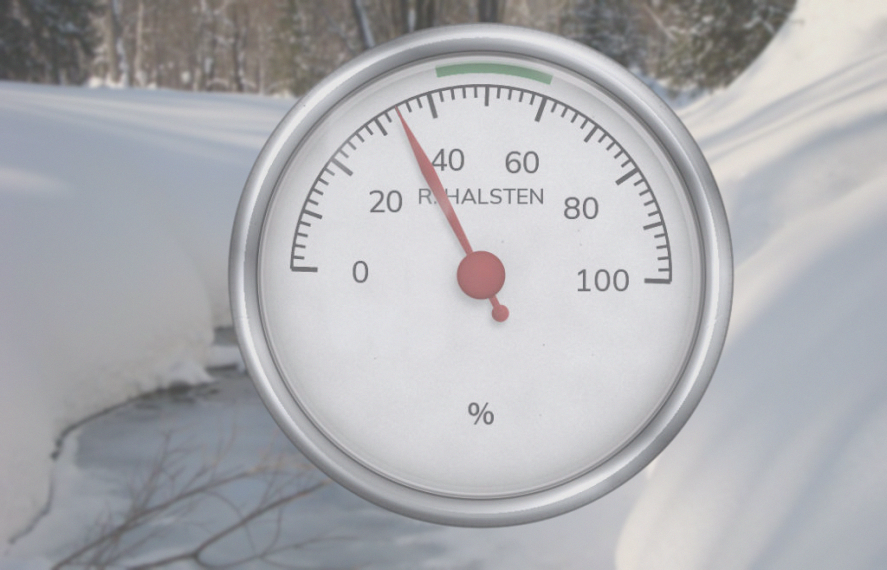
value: **34** %
